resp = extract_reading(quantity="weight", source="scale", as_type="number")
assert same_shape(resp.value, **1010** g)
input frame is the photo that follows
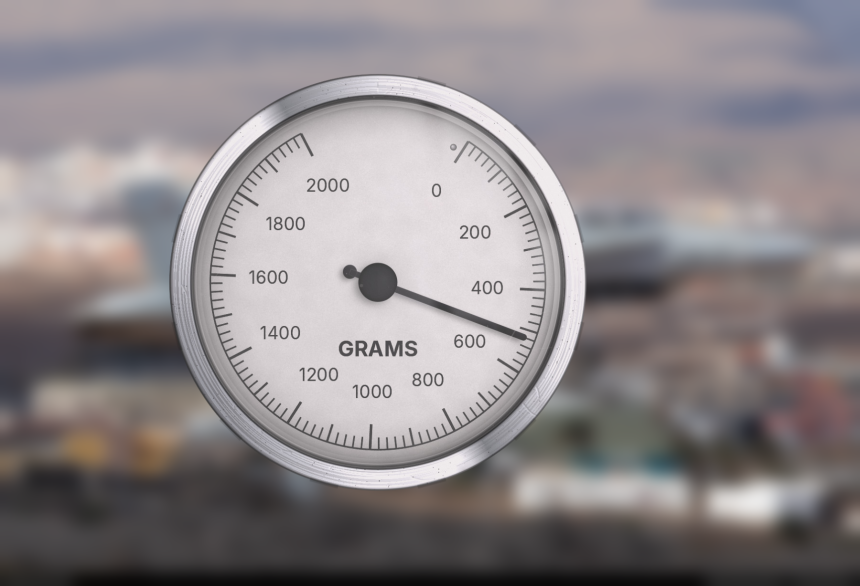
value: **520** g
